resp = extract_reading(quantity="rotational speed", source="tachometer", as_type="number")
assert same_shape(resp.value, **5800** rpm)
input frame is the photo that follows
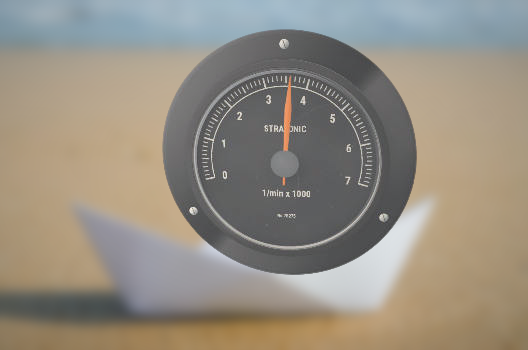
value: **3600** rpm
